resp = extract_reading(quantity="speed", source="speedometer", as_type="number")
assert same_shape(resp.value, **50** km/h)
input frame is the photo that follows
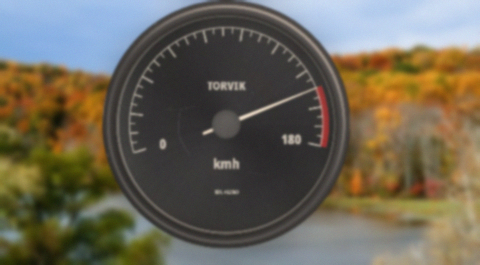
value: **150** km/h
